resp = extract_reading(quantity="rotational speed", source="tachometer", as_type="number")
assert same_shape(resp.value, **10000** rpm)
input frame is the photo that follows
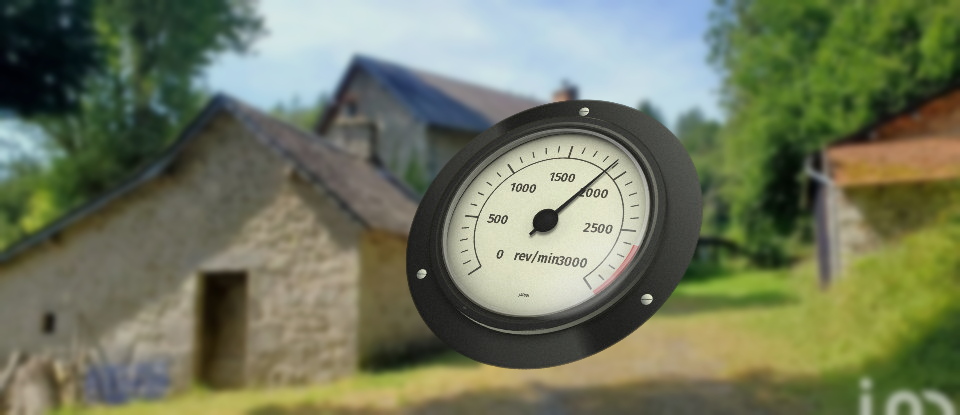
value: **1900** rpm
